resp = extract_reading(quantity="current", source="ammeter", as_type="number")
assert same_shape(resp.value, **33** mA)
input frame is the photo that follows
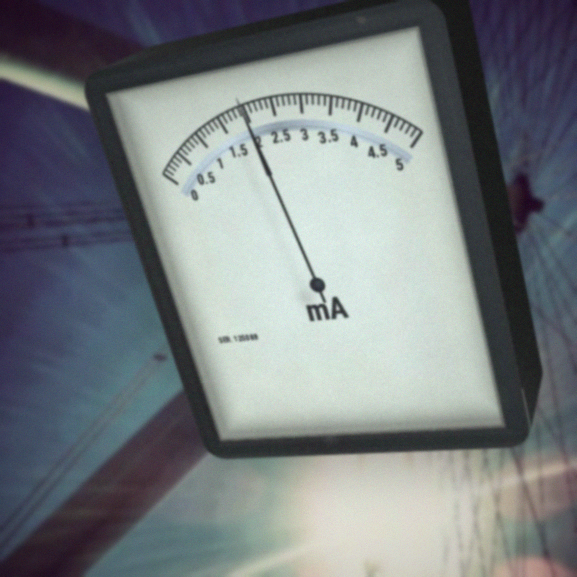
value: **2** mA
